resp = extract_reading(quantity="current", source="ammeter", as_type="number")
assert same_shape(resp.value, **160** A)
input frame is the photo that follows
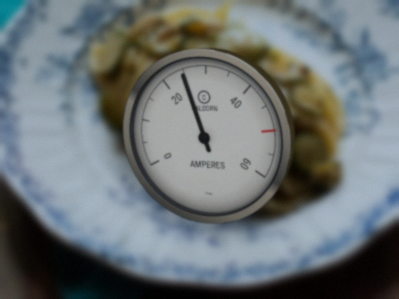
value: **25** A
